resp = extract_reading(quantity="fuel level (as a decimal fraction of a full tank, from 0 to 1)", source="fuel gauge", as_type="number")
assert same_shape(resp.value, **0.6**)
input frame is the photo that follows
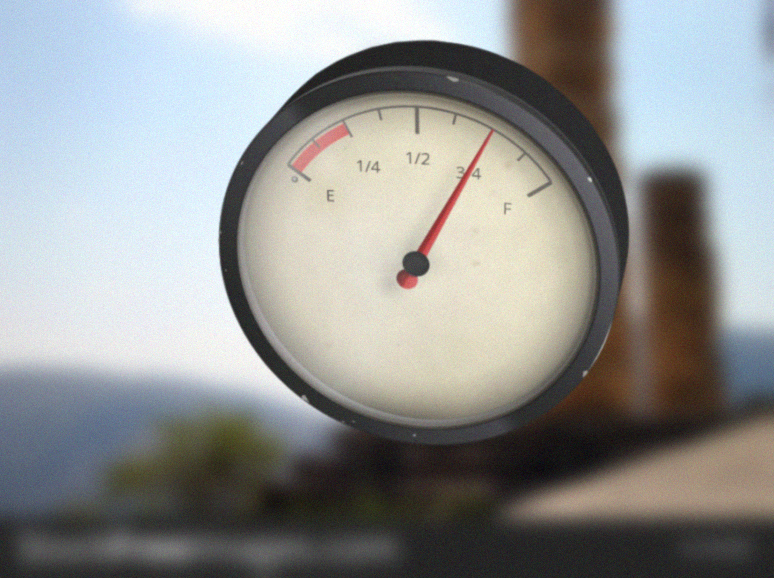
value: **0.75**
